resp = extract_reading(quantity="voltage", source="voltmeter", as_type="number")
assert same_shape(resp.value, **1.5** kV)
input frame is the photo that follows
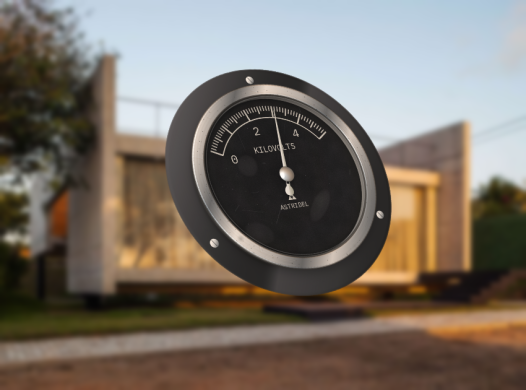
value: **3** kV
